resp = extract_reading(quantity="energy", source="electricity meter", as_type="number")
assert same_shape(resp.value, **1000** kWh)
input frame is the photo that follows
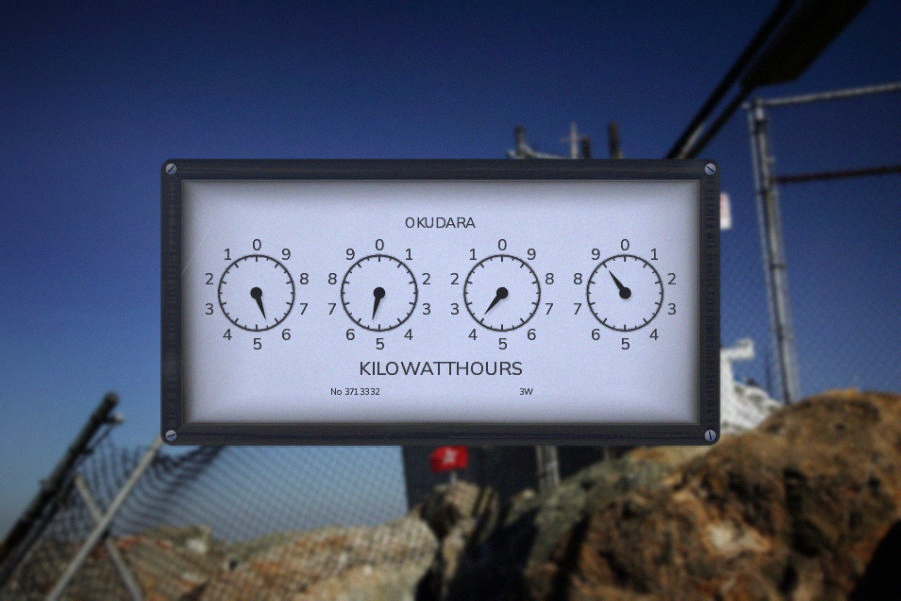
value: **5539** kWh
